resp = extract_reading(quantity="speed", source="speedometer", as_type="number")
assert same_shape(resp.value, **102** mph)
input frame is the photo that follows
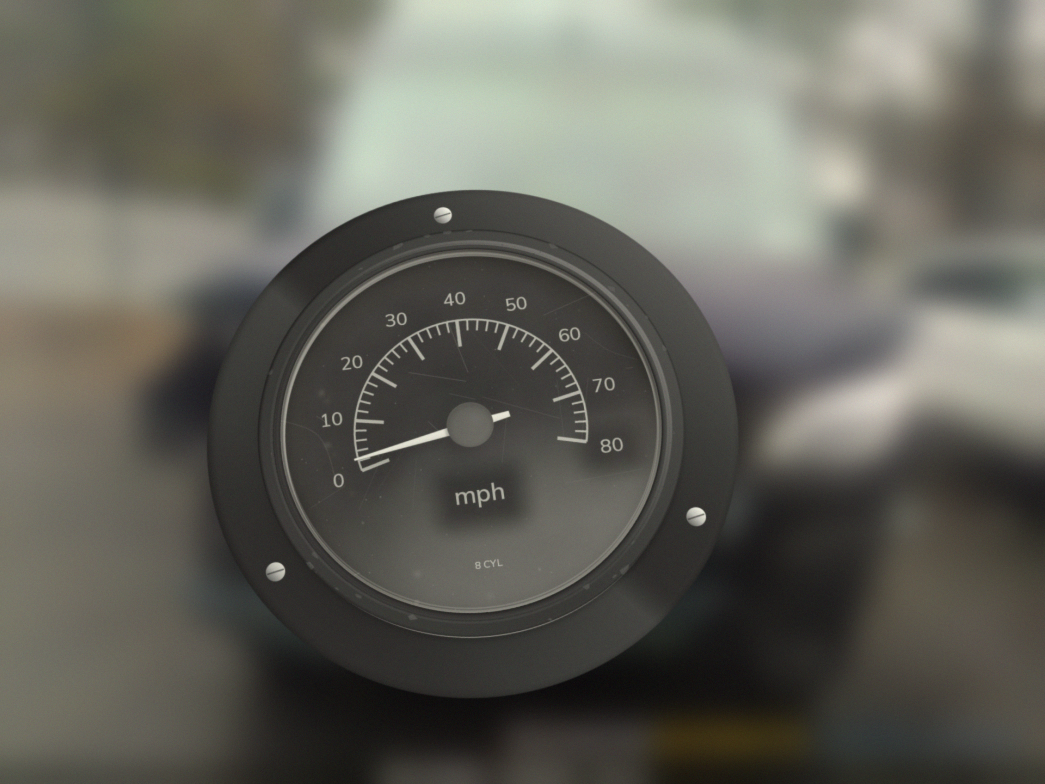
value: **2** mph
